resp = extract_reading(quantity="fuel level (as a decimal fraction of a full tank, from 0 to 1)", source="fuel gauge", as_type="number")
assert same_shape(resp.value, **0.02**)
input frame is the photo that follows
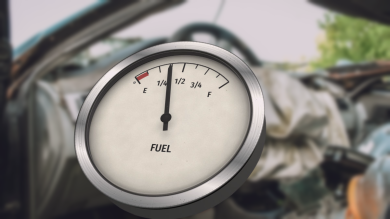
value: **0.375**
